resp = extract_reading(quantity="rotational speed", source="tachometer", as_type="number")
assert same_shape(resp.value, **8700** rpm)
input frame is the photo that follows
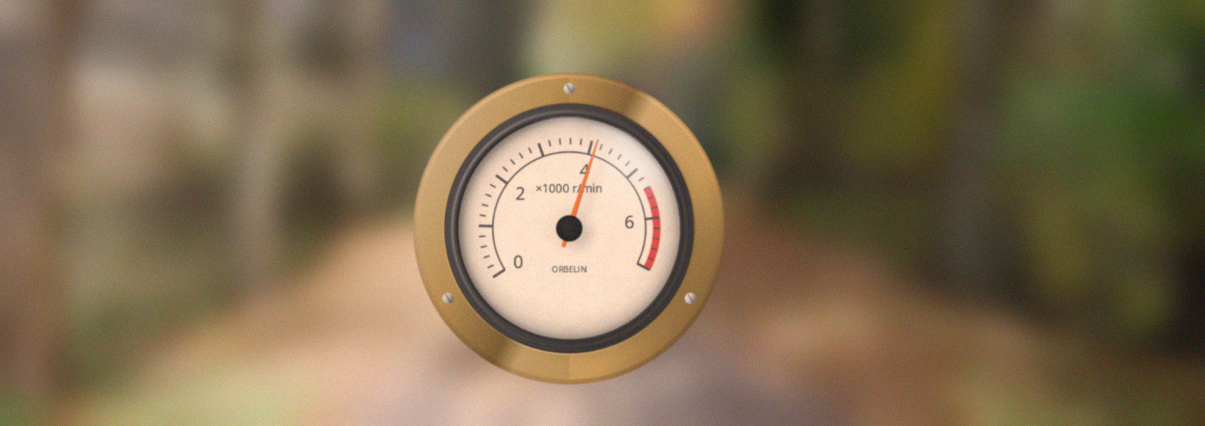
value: **4100** rpm
